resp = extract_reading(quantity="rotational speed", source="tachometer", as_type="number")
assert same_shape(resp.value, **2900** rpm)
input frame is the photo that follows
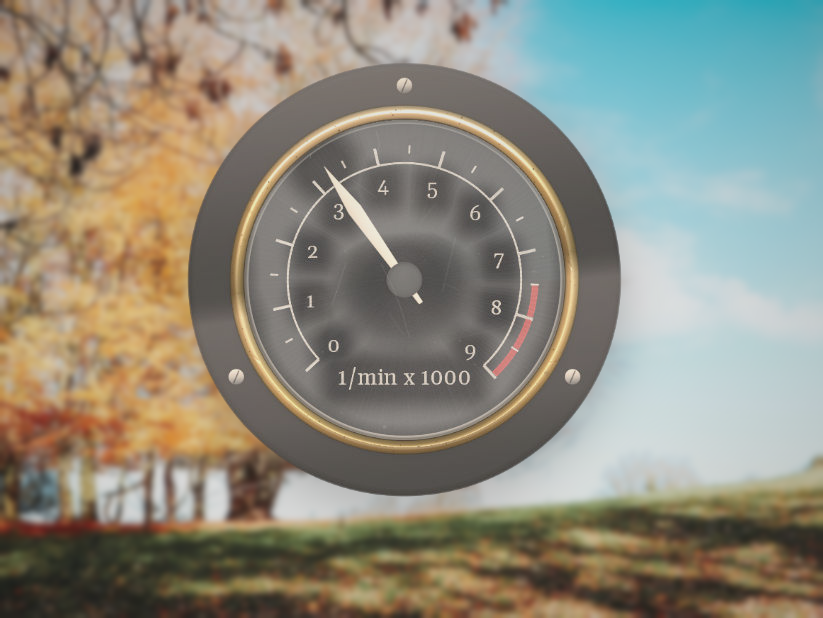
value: **3250** rpm
